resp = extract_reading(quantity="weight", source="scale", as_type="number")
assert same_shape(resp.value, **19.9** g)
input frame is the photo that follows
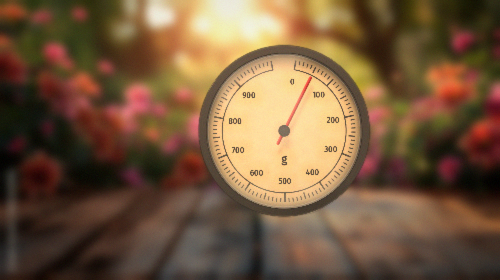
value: **50** g
